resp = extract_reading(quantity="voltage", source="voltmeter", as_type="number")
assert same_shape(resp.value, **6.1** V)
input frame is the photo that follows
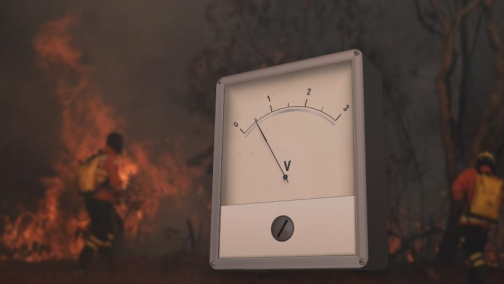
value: **0.5** V
